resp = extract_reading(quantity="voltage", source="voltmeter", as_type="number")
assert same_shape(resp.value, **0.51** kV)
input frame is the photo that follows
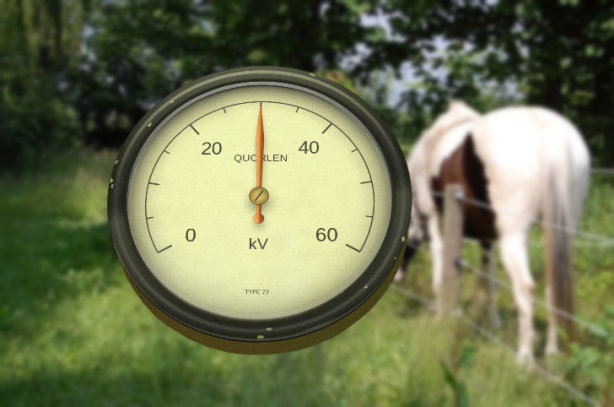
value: **30** kV
